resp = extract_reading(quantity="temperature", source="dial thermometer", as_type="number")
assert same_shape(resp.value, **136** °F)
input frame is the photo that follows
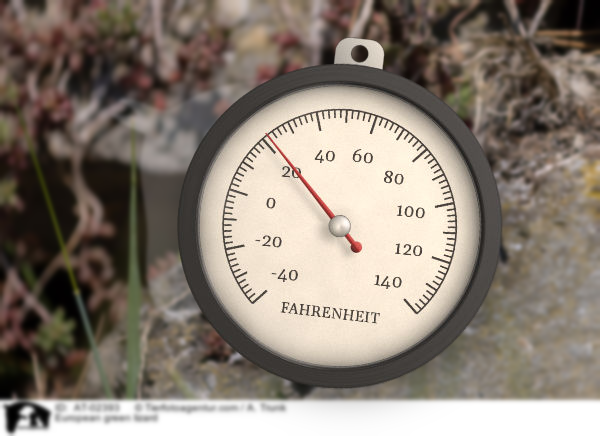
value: **22** °F
